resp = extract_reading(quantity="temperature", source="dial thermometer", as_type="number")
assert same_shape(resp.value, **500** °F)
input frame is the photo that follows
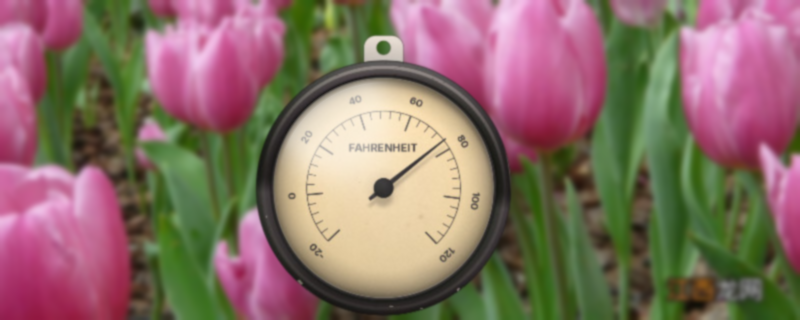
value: **76** °F
